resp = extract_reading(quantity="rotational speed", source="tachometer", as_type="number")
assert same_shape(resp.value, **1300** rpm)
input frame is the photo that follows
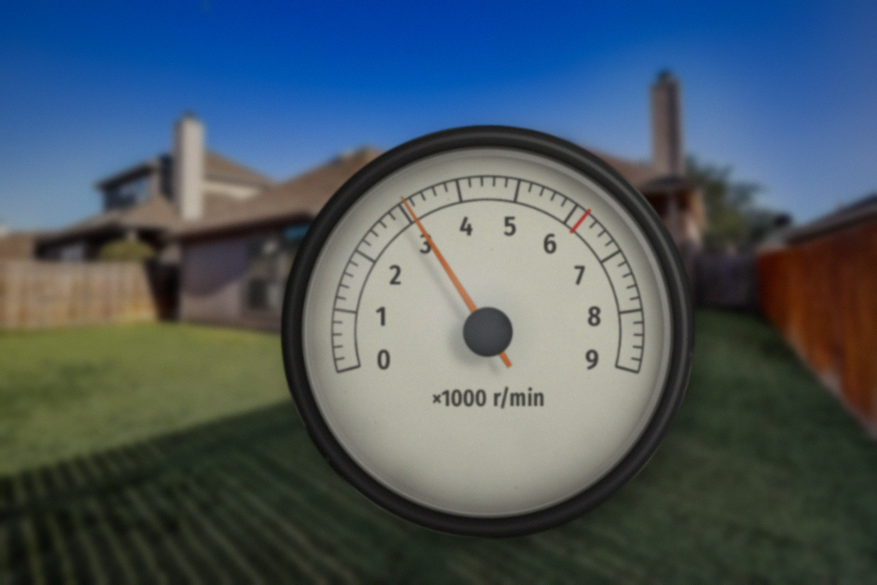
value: **3100** rpm
